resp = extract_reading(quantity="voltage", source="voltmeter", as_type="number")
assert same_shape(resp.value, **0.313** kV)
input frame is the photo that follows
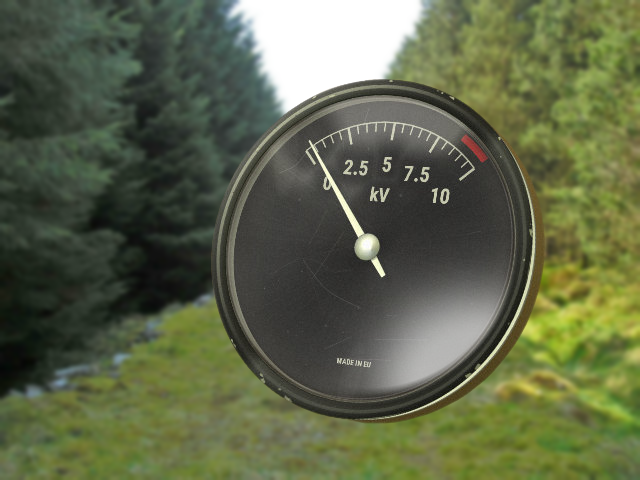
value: **0.5** kV
